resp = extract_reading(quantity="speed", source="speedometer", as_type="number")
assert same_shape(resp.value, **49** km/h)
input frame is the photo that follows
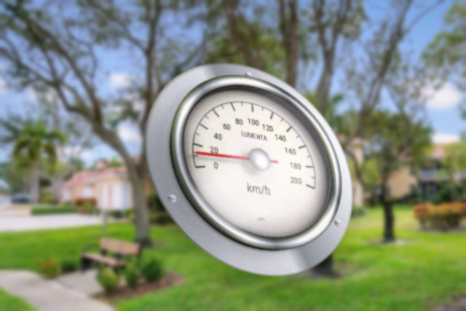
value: **10** km/h
